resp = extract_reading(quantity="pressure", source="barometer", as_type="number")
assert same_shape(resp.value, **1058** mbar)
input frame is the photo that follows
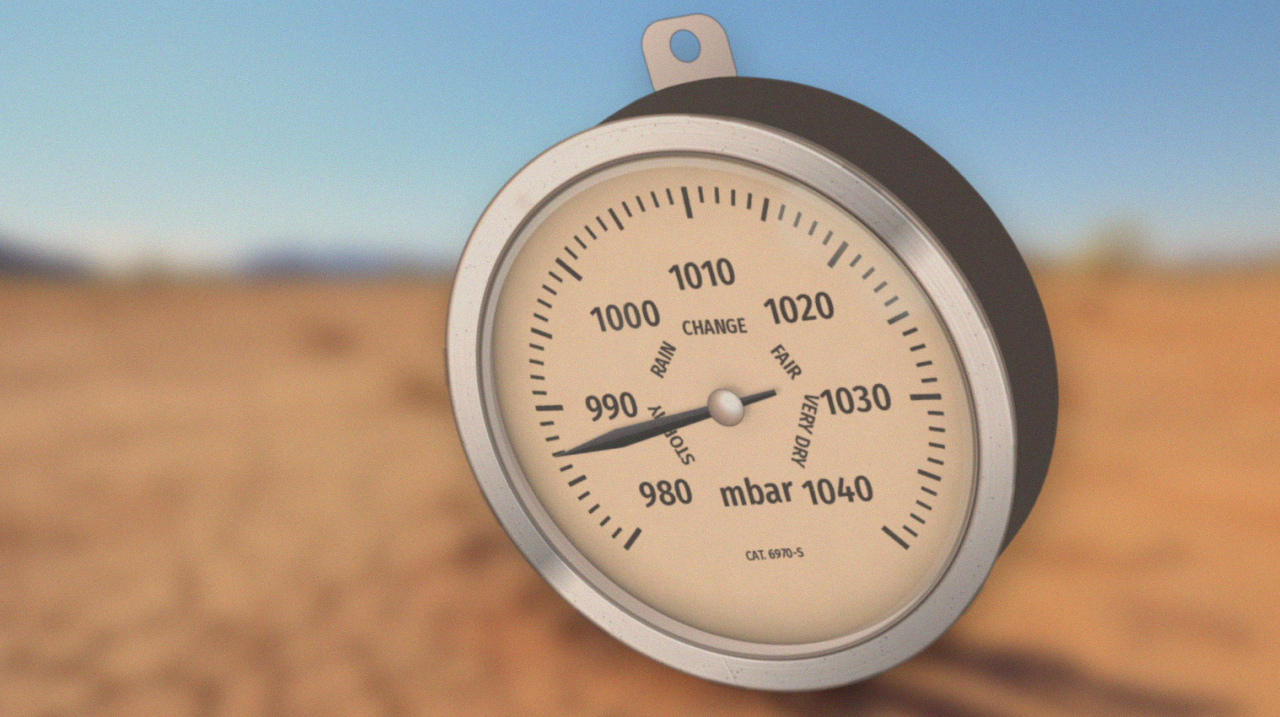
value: **987** mbar
